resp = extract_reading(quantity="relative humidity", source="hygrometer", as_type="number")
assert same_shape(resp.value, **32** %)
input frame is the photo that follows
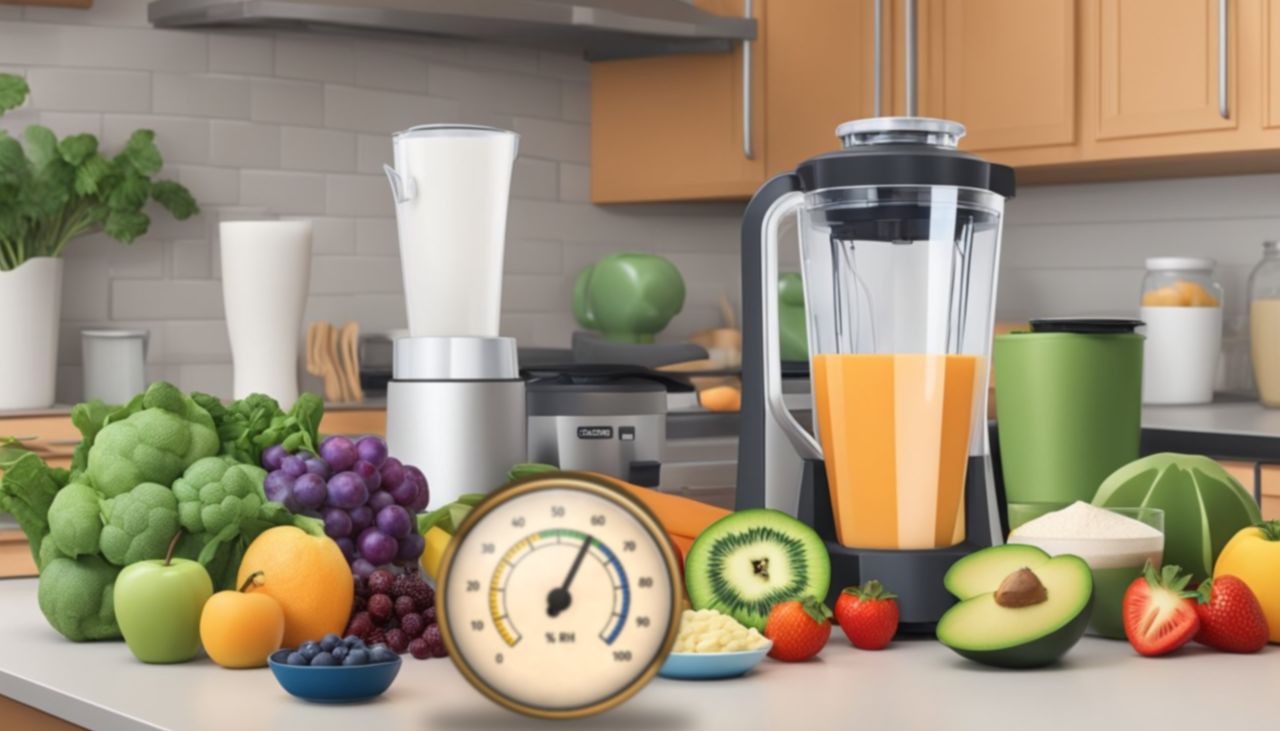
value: **60** %
